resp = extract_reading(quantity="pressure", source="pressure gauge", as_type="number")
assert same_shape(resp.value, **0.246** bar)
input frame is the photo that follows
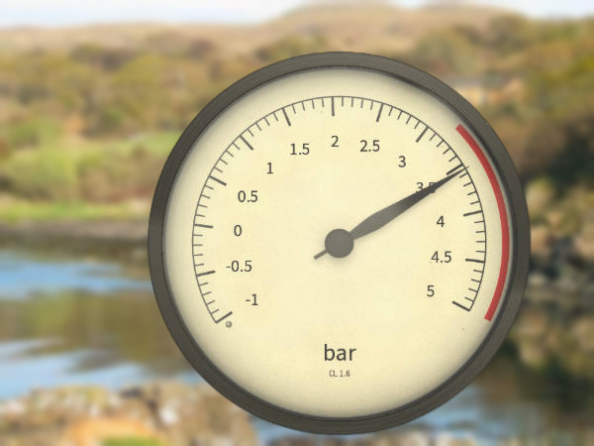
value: **3.55** bar
